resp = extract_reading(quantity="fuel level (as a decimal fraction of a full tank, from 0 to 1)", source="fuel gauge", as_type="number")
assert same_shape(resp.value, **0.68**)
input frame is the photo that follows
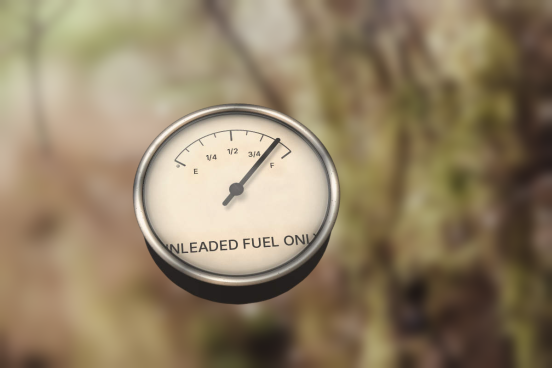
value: **0.875**
